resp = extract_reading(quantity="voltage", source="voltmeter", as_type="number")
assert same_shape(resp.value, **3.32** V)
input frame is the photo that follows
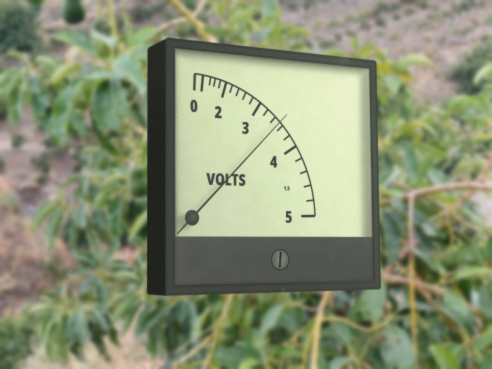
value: **3.5** V
